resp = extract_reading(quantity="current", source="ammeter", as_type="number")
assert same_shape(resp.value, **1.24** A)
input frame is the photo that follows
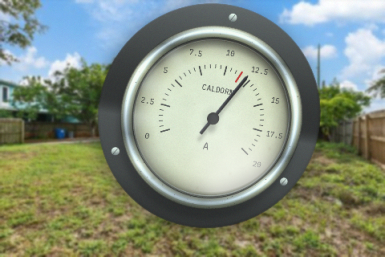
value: **12** A
